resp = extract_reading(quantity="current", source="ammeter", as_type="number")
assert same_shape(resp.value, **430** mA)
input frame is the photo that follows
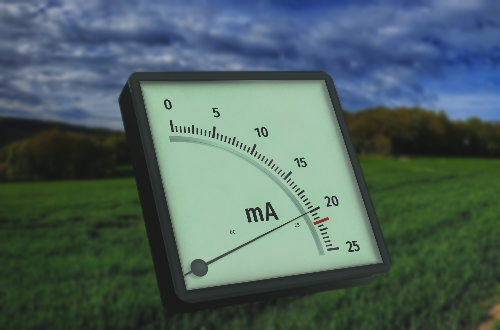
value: **20** mA
